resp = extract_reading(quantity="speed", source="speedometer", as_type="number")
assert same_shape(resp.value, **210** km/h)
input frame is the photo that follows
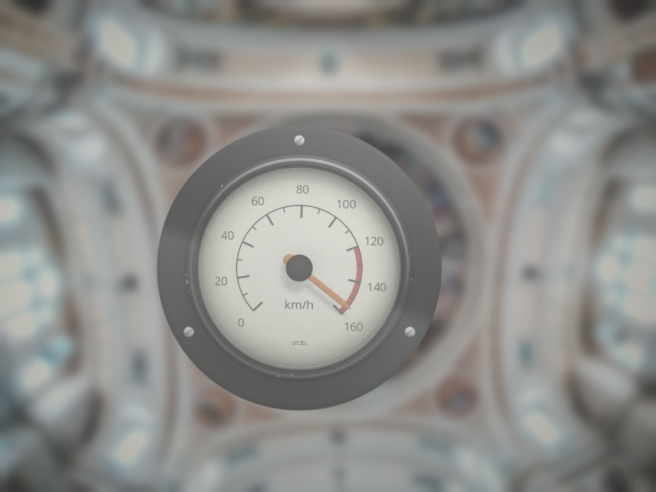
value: **155** km/h
